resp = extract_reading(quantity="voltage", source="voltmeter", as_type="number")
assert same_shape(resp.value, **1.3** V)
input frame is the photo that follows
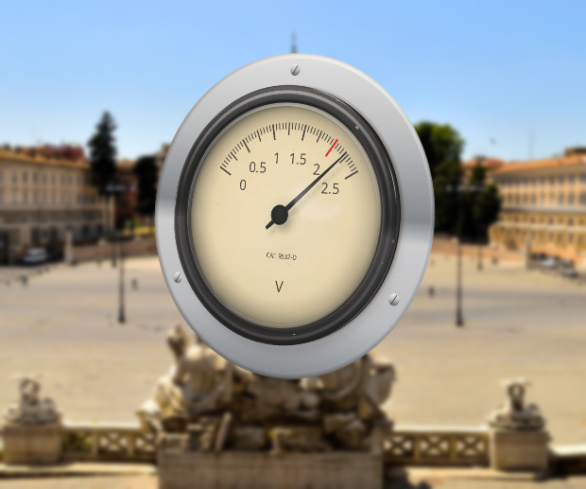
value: **2.25** V
